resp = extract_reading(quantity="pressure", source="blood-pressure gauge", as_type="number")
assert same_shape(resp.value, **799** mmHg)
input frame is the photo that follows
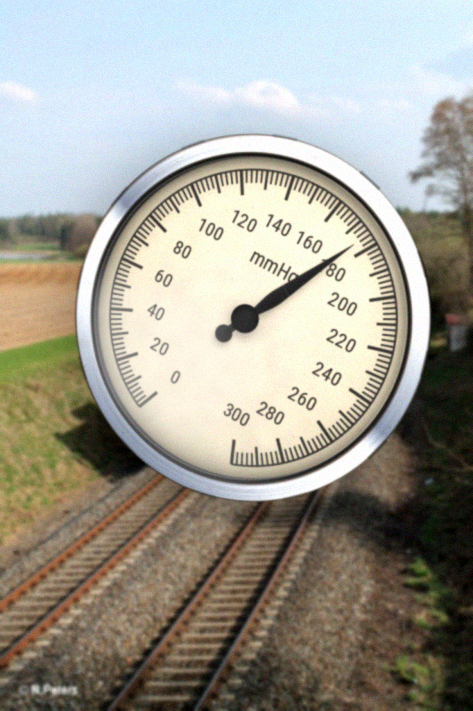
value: **176** mmHg
